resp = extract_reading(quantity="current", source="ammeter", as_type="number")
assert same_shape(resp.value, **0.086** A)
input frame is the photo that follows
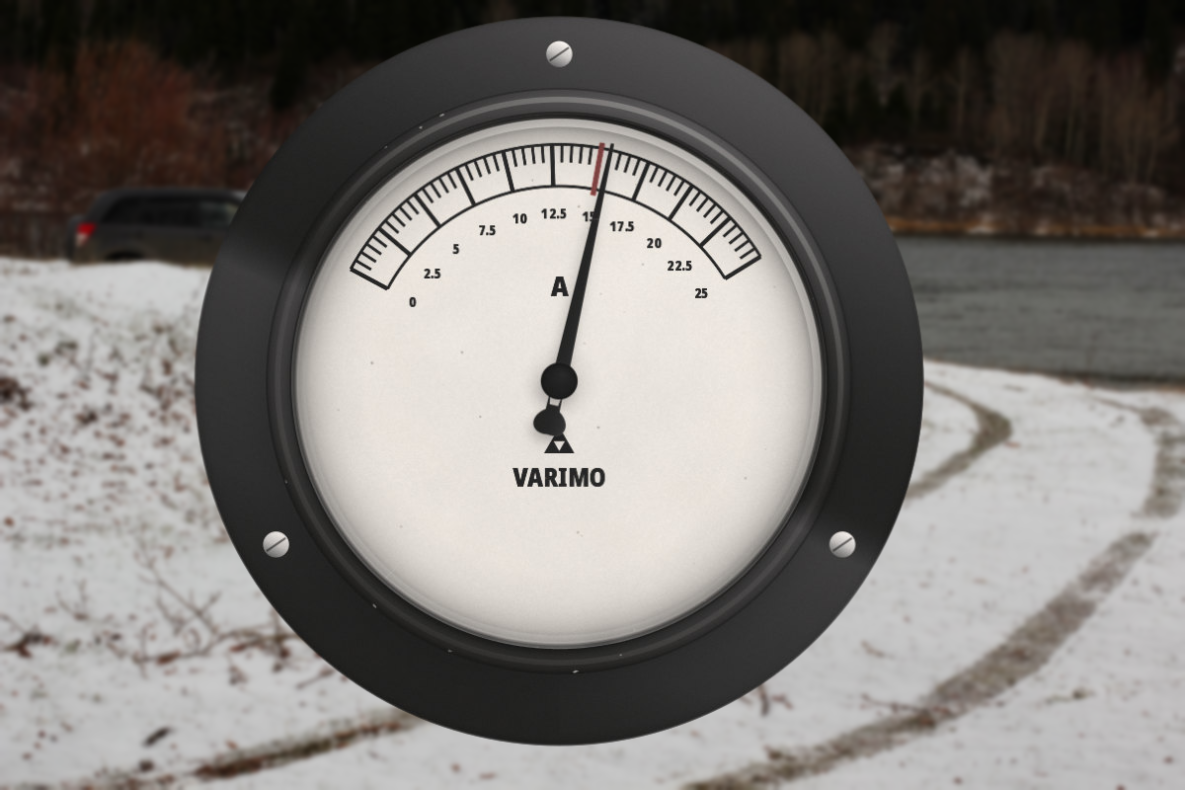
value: **15.5** A
